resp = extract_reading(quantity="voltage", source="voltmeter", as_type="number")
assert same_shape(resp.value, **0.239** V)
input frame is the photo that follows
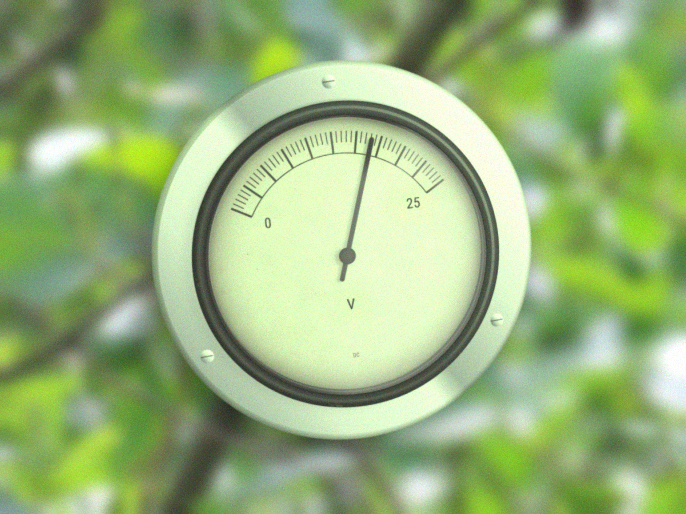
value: **16.5** V
